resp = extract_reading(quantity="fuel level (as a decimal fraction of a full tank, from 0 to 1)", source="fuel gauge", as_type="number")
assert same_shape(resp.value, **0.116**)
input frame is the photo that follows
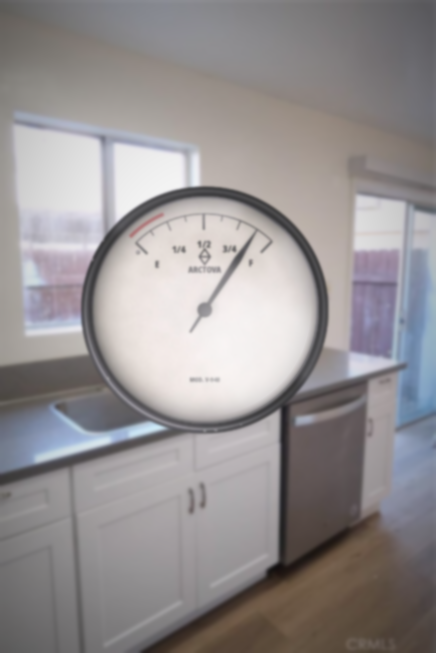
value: **0.875**
